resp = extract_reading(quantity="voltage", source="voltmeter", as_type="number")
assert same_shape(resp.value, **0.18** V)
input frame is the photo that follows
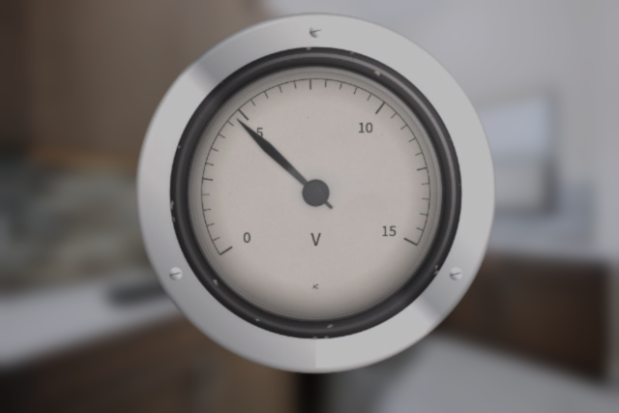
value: **4.75** V
